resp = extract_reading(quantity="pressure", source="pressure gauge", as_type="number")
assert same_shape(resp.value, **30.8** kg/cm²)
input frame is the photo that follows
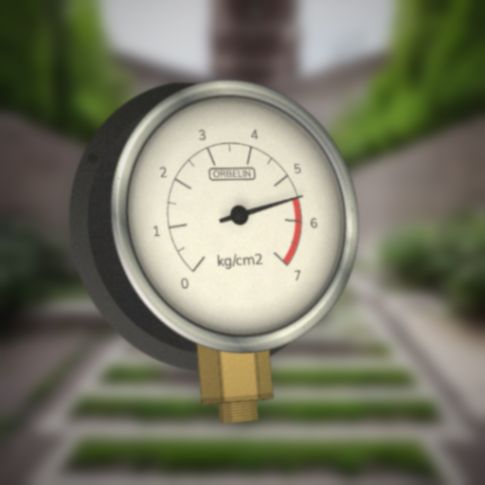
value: **5.5** kg/cm²
